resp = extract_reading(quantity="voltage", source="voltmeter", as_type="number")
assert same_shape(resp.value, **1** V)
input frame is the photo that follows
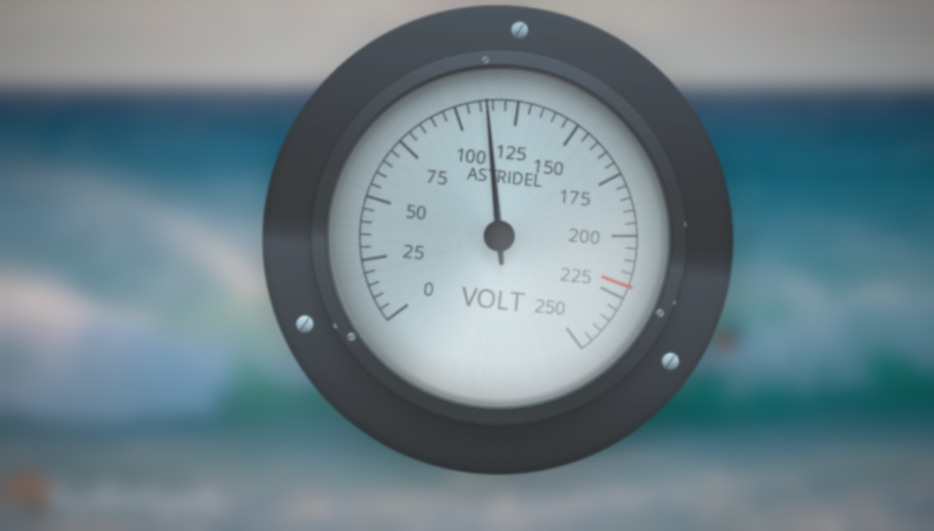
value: **112.5** V
